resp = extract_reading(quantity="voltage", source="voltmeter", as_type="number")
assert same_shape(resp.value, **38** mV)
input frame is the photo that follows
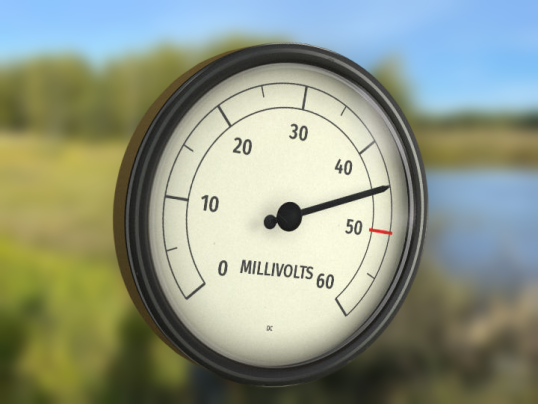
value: **45** mV
